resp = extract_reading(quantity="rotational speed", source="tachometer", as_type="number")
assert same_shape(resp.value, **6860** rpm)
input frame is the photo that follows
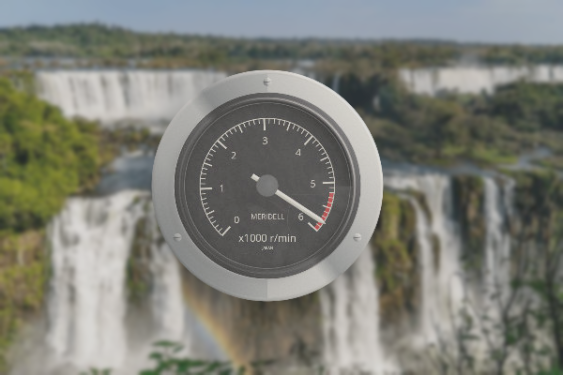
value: **5800** rpm
